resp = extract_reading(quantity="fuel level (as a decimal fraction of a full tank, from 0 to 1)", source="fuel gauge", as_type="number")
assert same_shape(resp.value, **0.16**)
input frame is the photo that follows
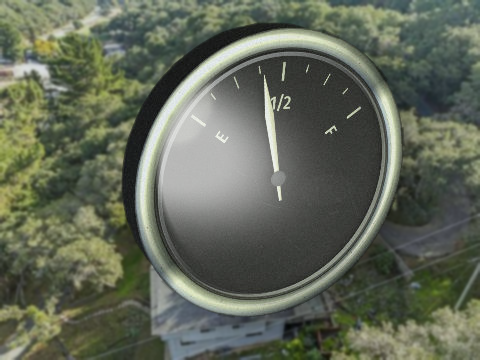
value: **0.375**
